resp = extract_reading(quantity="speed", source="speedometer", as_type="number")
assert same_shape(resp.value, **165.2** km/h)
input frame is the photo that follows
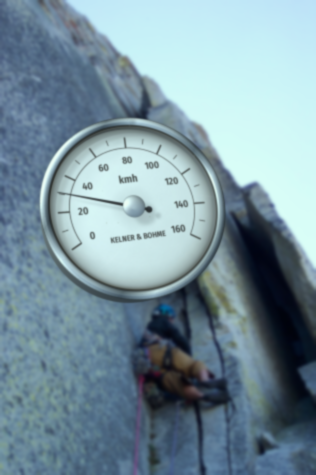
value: **30** km/h
